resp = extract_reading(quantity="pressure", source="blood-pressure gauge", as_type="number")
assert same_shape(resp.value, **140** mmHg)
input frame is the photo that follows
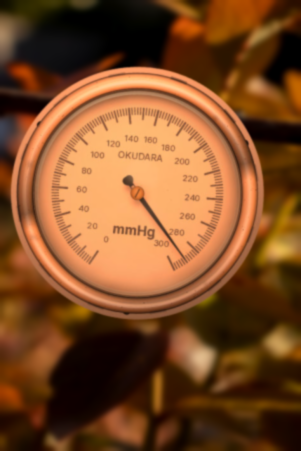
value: **290** mmHg
